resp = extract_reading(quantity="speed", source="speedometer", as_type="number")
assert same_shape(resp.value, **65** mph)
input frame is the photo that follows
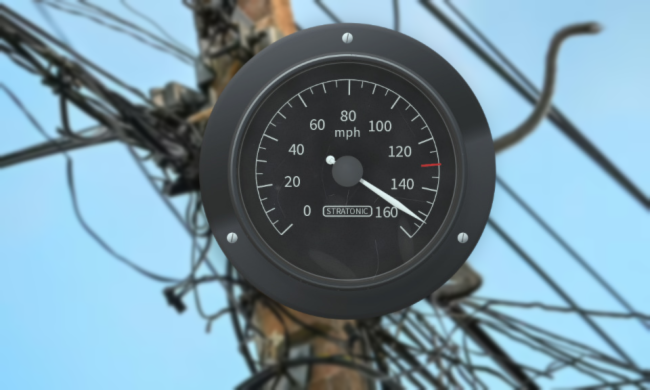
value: **152.5** mph
